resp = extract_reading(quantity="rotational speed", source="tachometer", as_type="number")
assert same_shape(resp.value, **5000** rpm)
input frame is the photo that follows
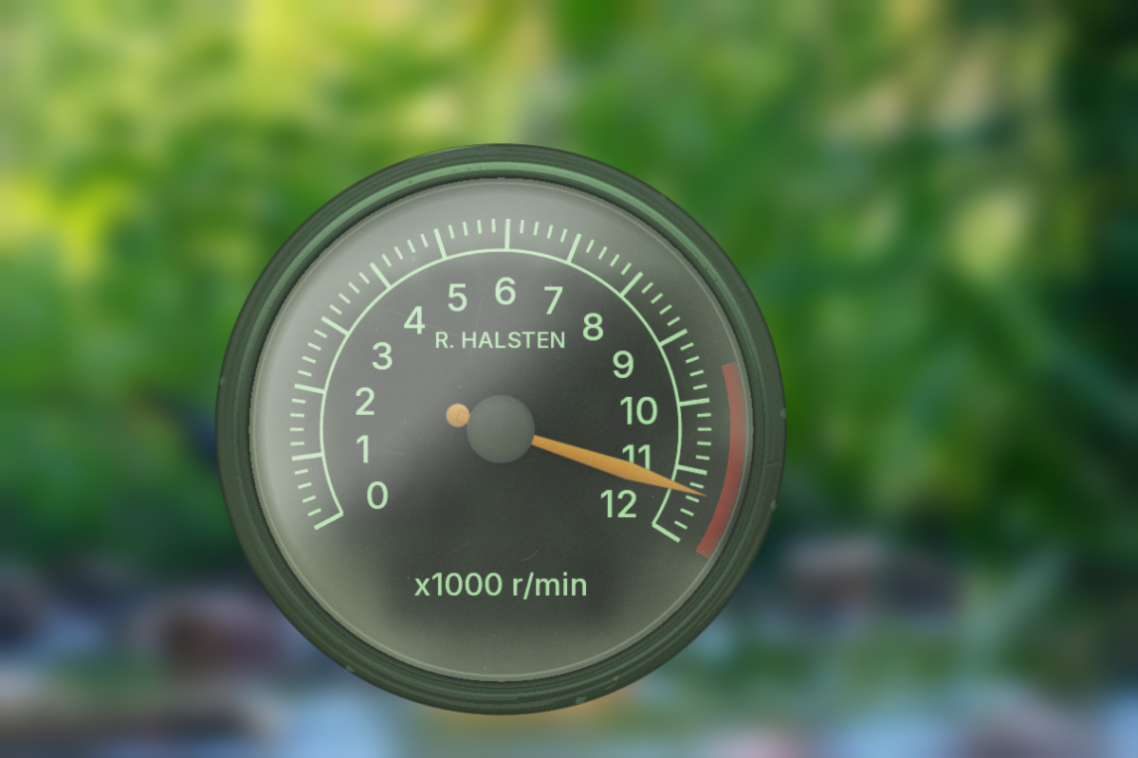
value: **11300** rpm
